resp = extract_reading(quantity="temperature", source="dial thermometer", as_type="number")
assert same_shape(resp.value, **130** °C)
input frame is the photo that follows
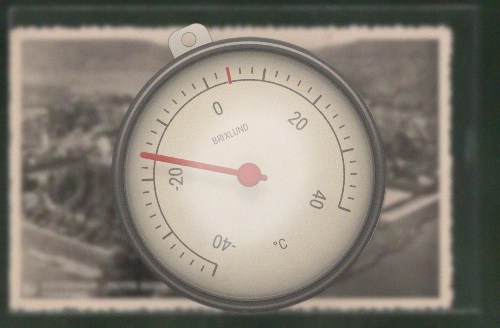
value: **-16** °C
